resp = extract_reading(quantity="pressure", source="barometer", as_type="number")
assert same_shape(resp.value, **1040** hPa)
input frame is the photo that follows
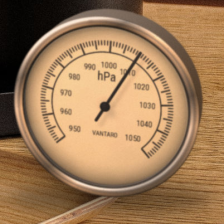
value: **1010** hPa
